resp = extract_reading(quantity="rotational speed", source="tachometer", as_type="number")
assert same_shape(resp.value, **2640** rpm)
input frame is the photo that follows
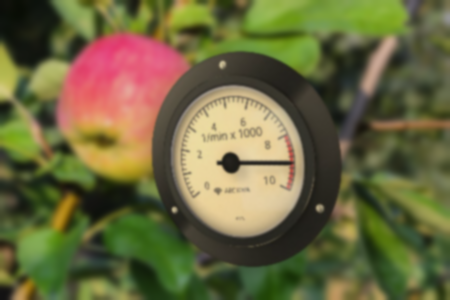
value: **9000** rpm
